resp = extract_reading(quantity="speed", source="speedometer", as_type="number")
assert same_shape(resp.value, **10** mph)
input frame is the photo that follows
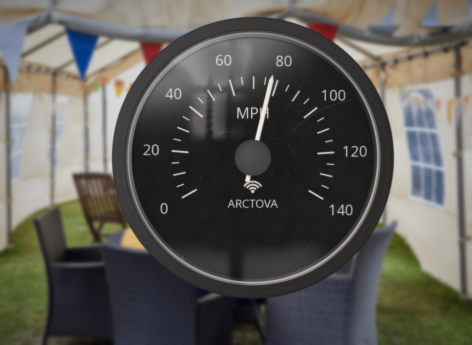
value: **77.5** mph
